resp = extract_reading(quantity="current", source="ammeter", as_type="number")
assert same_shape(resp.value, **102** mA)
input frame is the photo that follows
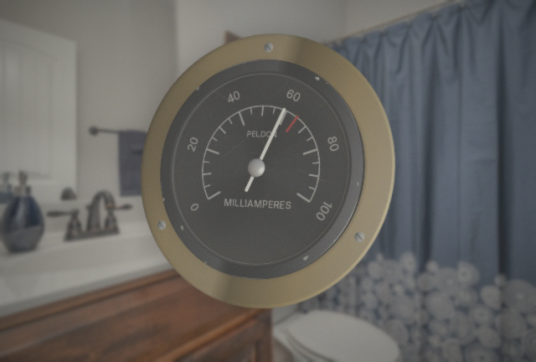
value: **60** mA
